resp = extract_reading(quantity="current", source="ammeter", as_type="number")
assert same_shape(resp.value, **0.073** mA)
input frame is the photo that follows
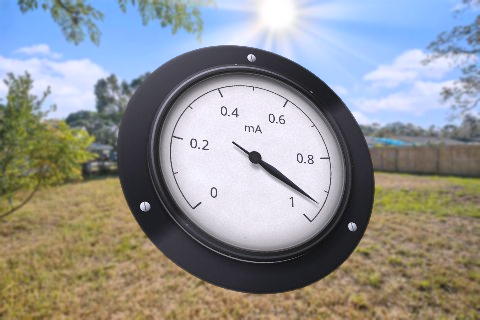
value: **0.95** mA
